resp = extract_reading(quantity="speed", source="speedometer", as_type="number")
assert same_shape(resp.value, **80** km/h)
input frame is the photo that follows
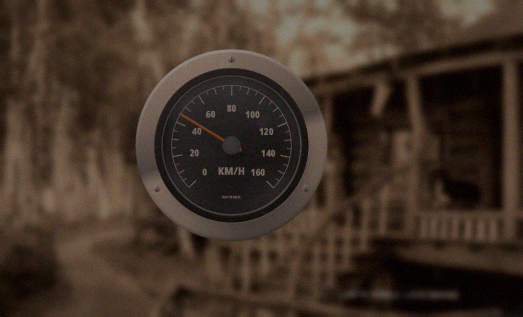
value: **45** km/h
